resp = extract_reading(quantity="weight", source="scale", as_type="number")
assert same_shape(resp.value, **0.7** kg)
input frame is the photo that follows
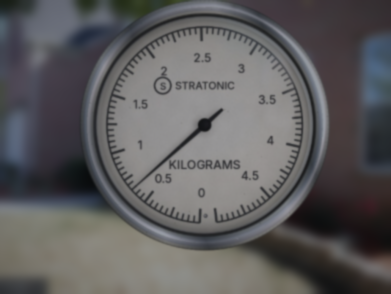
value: **0.65** kg
